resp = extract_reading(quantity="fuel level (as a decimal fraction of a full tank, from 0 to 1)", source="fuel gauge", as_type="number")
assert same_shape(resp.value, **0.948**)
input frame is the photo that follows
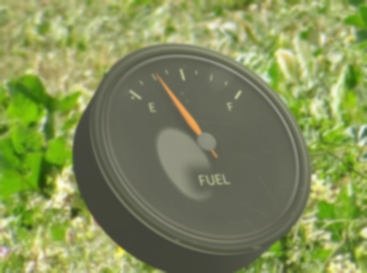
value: **0.25**
